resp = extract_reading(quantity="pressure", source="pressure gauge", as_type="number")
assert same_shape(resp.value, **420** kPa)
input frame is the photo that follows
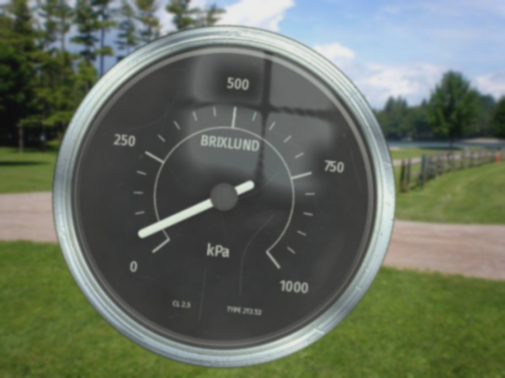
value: **50** kPa
